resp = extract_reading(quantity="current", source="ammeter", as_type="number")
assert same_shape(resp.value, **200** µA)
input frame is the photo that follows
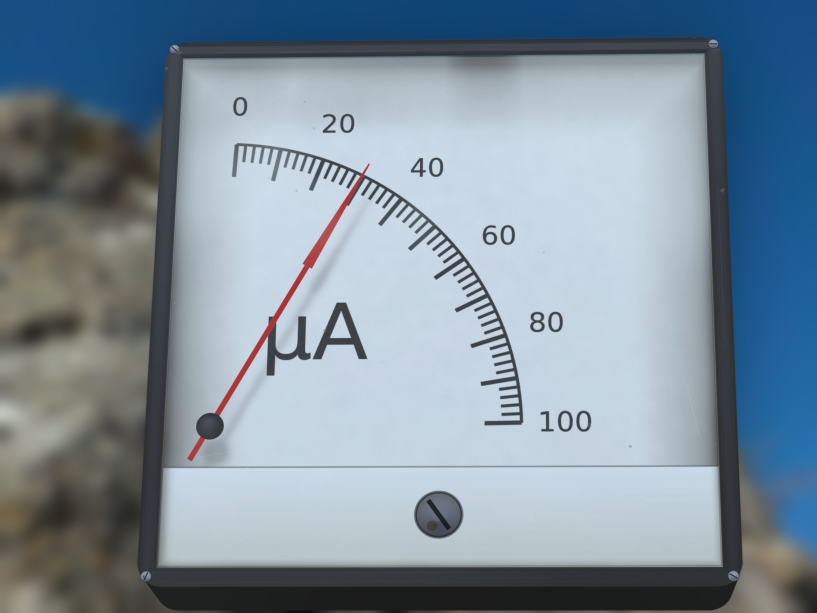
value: **30** µA
